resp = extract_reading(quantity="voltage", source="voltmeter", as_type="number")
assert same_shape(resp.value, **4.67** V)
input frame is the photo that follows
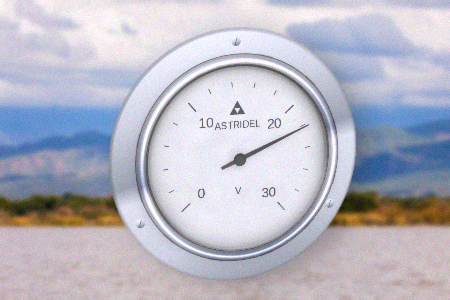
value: **22** V
